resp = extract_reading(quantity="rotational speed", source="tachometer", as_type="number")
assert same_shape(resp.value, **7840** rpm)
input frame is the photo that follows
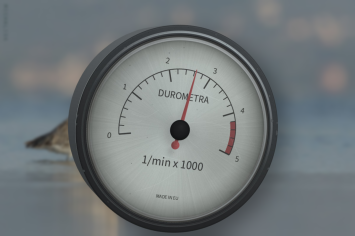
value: **2600** rpm
